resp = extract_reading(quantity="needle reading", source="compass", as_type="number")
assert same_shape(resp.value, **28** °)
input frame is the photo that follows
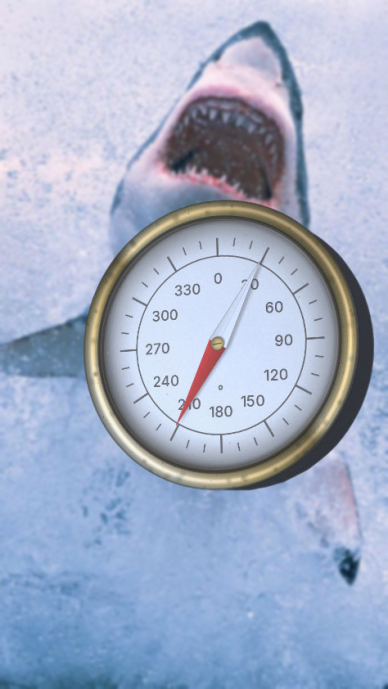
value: **210** °
